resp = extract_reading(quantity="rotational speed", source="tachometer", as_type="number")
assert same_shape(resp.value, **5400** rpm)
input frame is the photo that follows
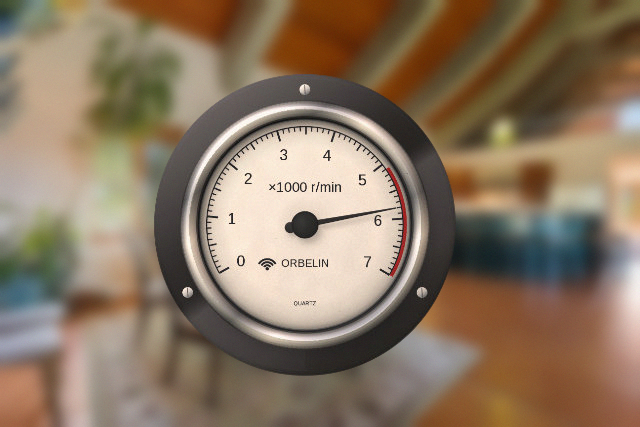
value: **5800** rpm
